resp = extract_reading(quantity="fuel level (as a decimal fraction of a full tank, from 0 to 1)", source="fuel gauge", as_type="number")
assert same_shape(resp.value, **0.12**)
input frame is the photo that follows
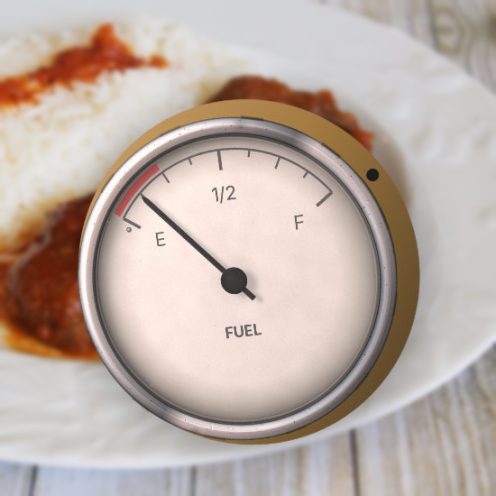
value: **0.125**
